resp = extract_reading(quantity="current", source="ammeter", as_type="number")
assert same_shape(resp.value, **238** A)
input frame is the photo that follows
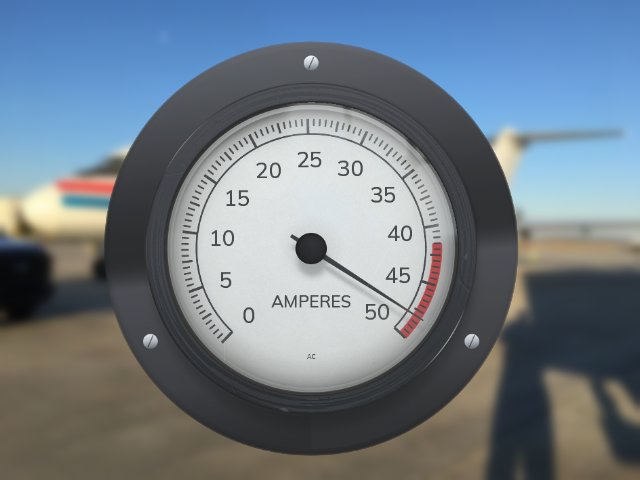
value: **48** A
